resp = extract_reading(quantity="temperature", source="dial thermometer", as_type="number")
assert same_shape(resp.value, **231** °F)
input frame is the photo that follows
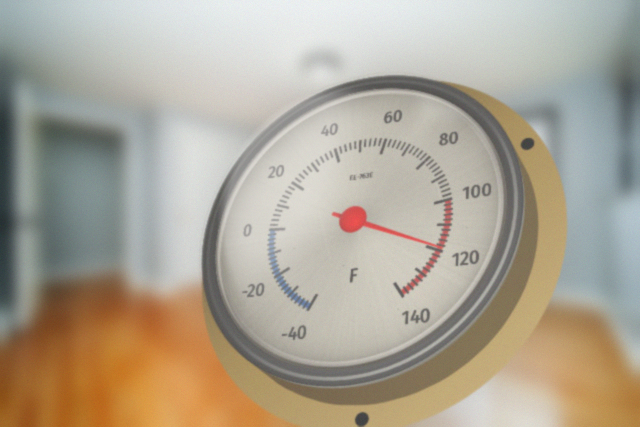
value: **120** °F
